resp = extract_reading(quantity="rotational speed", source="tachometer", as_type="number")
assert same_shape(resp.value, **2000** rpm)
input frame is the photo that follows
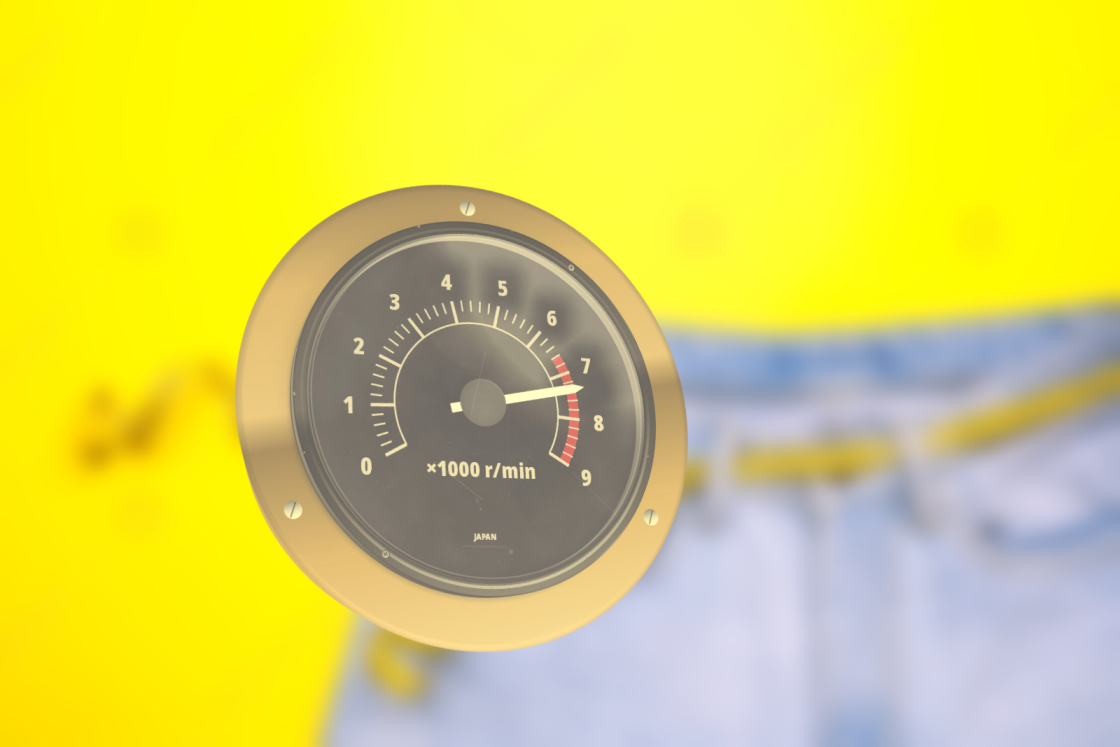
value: **7400** rpm
